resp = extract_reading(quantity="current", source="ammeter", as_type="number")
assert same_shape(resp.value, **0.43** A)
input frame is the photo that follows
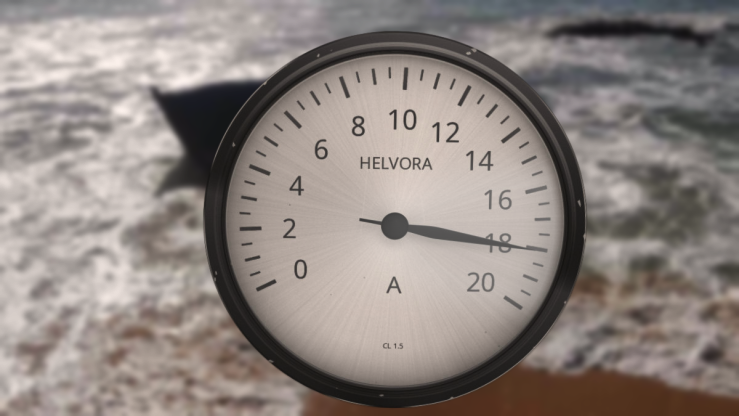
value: **18** A
